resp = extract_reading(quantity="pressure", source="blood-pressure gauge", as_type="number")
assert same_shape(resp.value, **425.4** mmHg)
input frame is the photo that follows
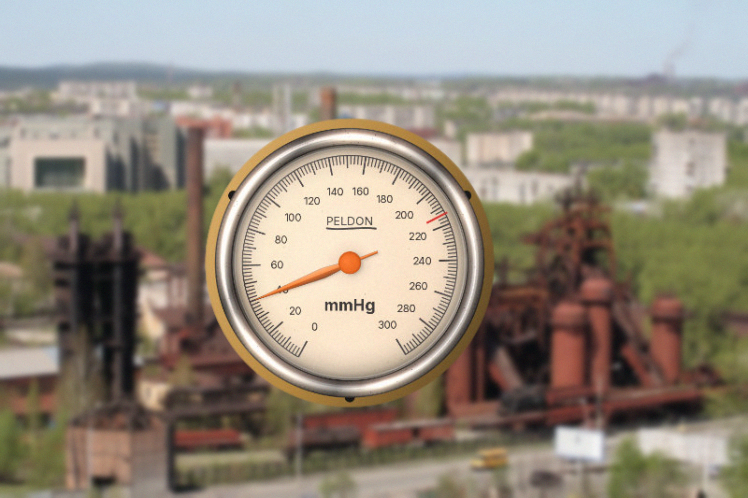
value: **40** mmHg
